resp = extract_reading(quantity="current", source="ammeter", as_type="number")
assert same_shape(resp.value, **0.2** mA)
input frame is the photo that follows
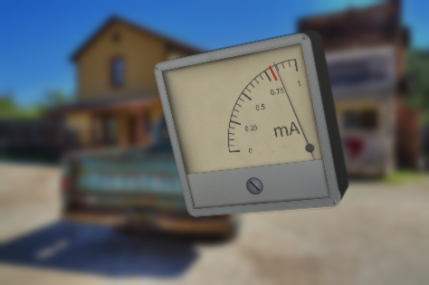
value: **0.85** mA
